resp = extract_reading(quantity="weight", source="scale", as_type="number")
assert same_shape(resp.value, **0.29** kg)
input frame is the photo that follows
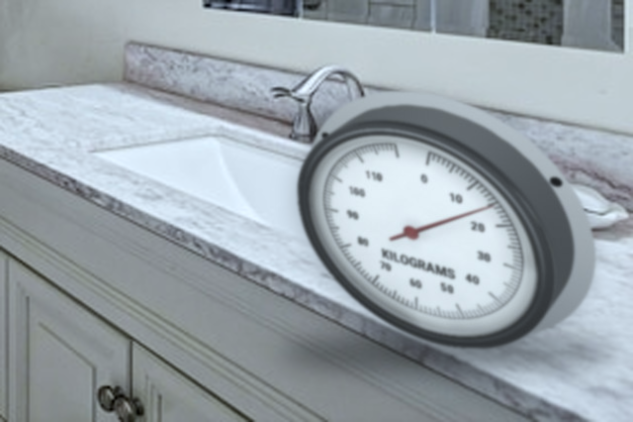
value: **15** kg
